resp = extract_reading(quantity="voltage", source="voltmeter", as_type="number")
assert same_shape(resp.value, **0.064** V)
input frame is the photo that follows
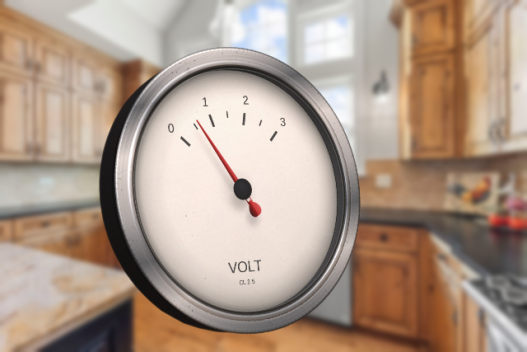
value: **0.5** V
